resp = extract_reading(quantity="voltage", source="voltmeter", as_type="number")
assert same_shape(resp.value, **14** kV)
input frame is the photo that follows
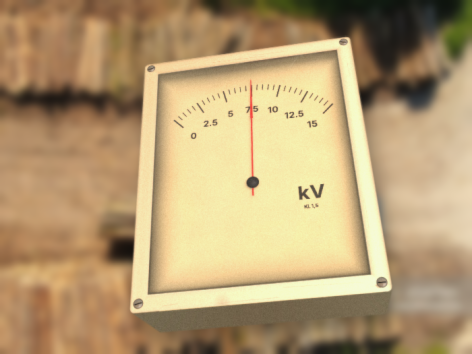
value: **7.5** kV
